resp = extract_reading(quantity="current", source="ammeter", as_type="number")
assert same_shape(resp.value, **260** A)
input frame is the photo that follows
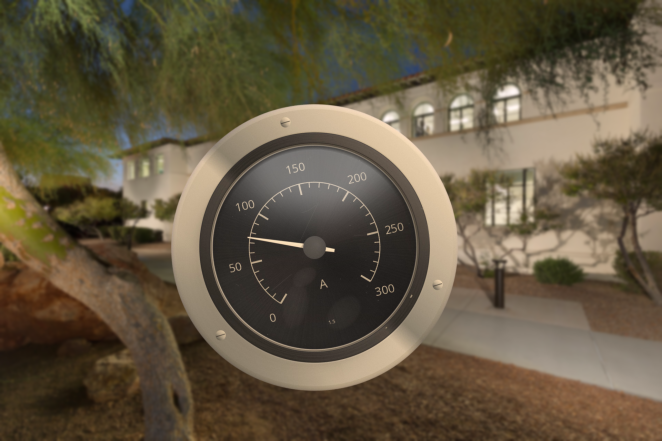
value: **75** A
